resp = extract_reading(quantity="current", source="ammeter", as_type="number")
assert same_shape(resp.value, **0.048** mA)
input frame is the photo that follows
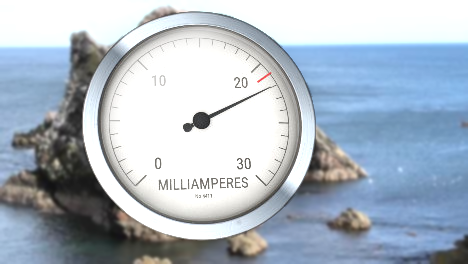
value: **22** mA
